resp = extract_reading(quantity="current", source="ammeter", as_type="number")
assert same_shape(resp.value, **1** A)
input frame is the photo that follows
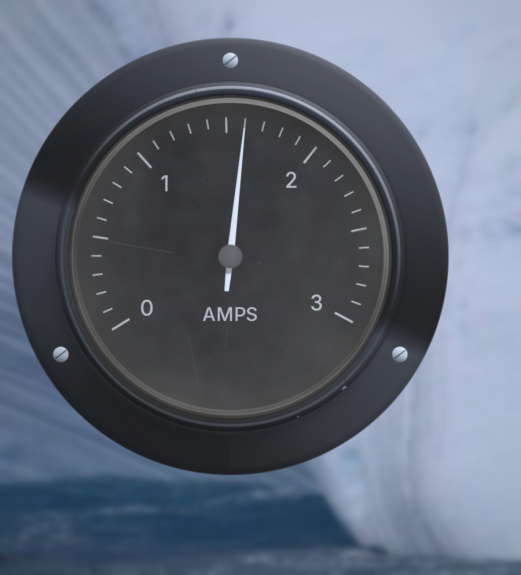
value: **1.6** A
